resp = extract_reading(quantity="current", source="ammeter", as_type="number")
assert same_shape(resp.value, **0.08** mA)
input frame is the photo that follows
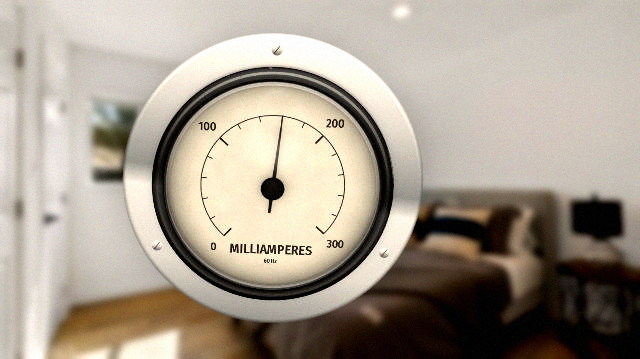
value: **160** mA
